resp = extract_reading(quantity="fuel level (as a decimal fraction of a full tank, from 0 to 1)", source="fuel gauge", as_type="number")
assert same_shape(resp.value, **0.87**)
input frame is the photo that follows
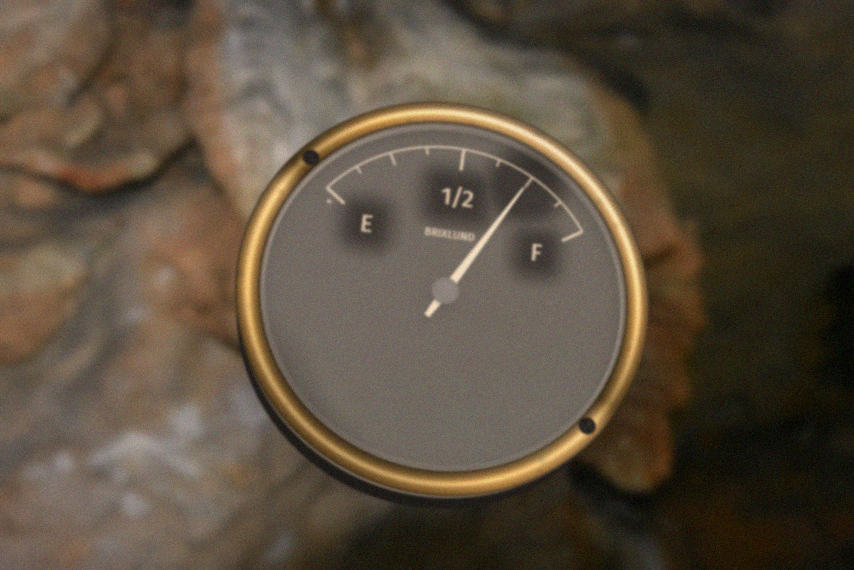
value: **0.75**
